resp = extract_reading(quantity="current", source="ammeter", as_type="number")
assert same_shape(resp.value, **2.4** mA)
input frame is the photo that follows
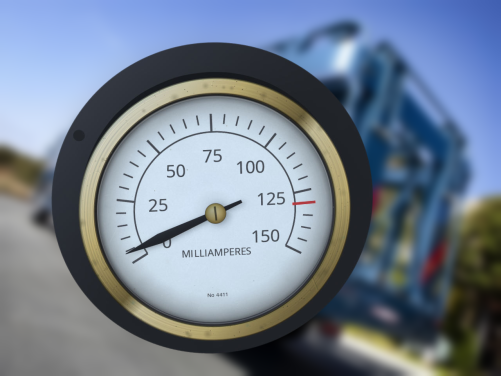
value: **5** mA
